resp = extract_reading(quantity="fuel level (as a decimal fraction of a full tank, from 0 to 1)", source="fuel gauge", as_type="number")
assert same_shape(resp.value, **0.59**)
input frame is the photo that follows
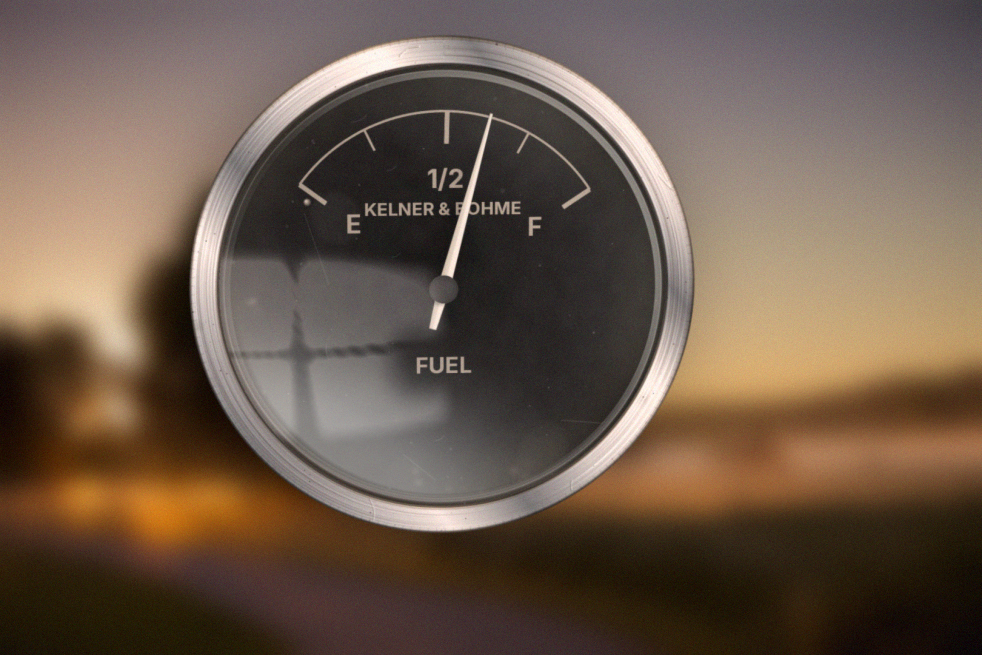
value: **0.625**
